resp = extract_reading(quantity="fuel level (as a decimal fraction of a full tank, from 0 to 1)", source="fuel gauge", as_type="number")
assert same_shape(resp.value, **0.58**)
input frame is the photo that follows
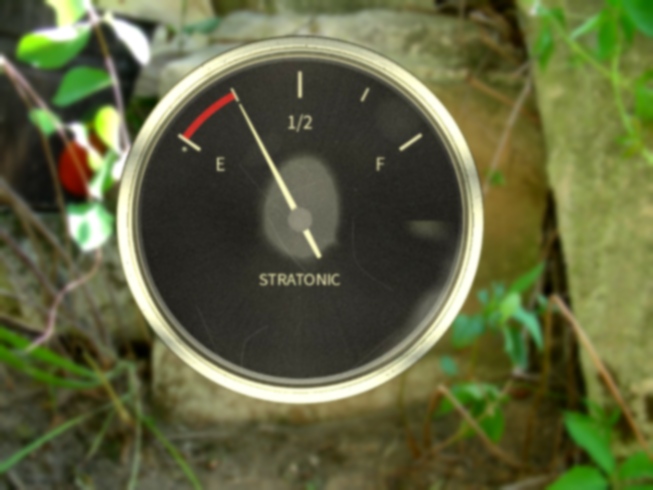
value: **0.25**
